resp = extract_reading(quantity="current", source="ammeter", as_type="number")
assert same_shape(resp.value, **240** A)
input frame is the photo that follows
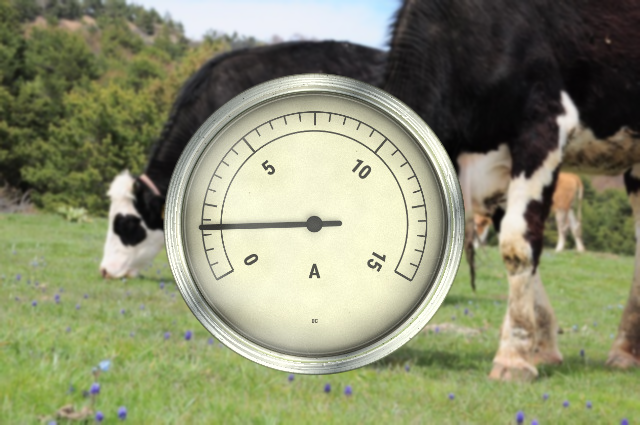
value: **1.75** A
